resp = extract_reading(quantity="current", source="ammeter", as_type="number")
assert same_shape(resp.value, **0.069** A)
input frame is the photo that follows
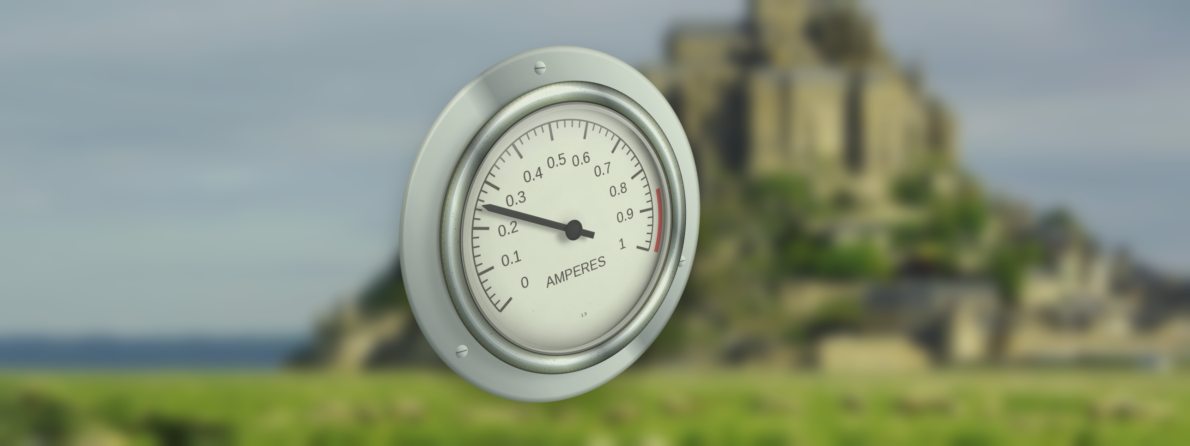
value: **0.25** A
